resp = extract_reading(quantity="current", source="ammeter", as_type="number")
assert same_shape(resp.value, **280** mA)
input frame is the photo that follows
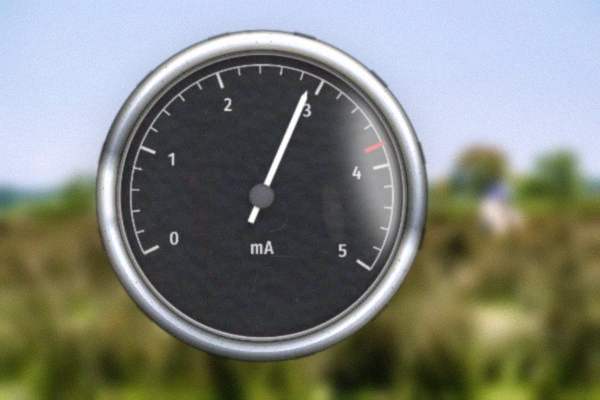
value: **2.9** mA
